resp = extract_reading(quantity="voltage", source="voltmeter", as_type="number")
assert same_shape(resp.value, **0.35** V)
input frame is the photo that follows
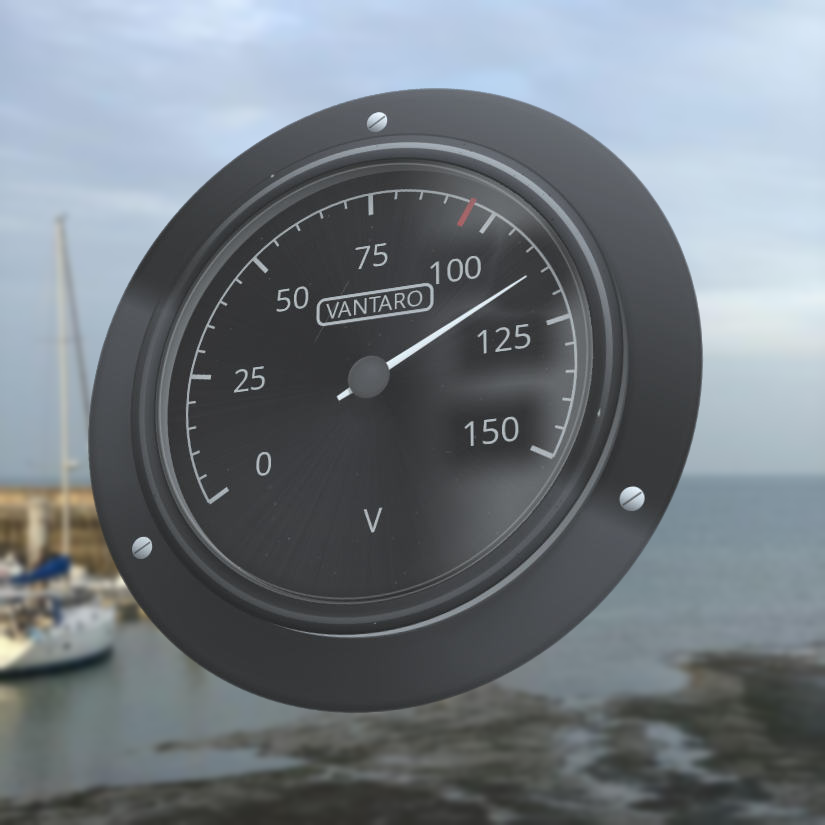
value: **115** V
